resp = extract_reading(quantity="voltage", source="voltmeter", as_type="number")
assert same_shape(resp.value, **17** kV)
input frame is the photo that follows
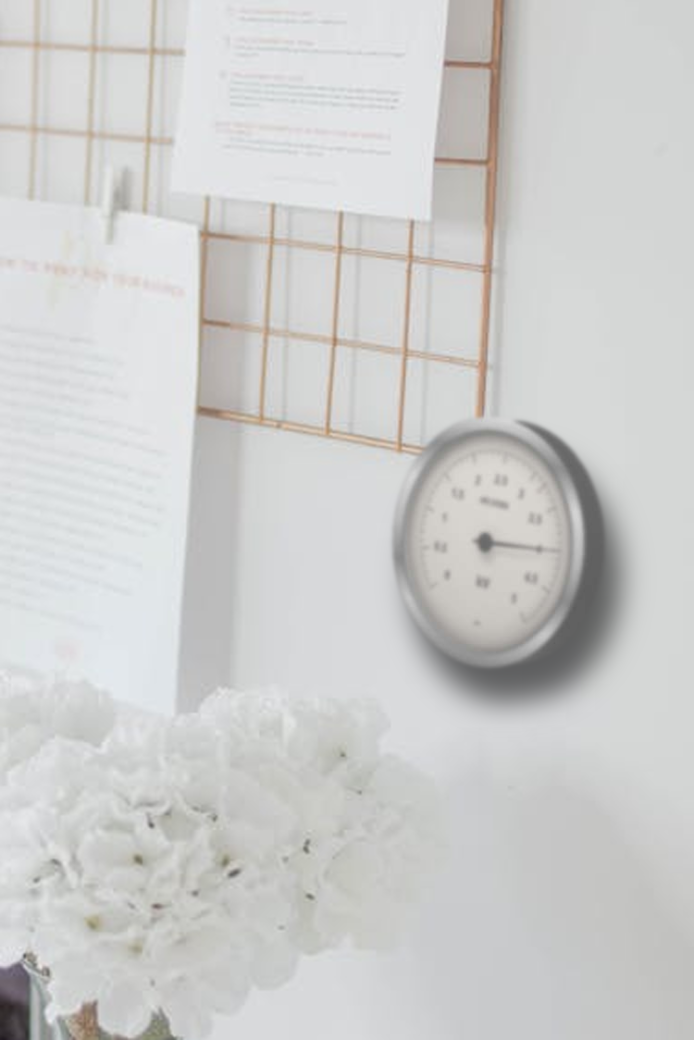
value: **4** kV
